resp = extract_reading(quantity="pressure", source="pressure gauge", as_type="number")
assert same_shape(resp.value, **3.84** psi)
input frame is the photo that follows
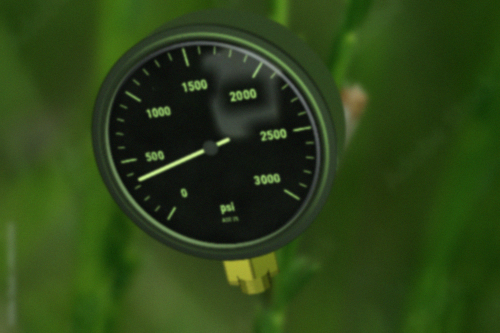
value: **350** psi
